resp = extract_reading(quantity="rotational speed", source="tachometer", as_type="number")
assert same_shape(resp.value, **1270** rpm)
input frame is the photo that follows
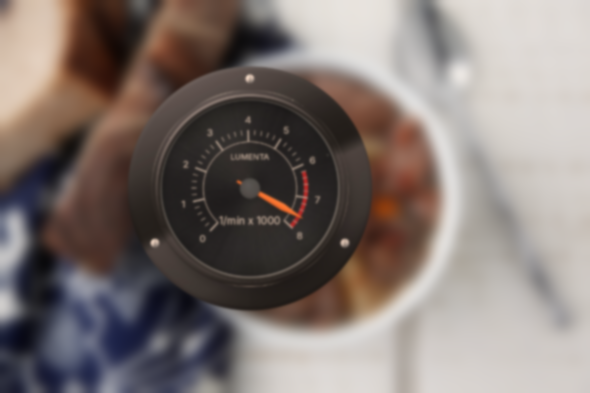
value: **7600** rpm
